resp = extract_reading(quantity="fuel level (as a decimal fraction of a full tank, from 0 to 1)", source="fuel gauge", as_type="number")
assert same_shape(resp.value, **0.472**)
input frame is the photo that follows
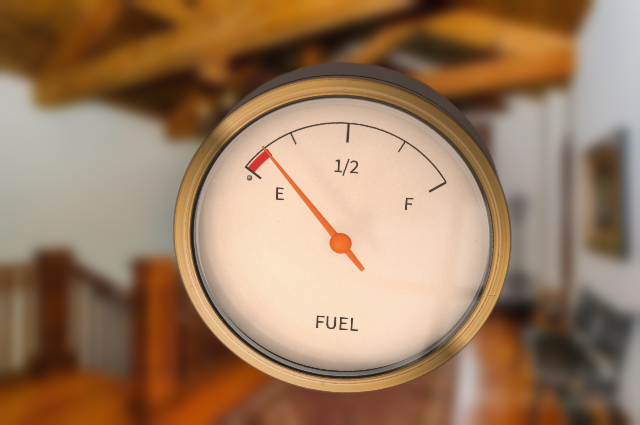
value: **0.125**
